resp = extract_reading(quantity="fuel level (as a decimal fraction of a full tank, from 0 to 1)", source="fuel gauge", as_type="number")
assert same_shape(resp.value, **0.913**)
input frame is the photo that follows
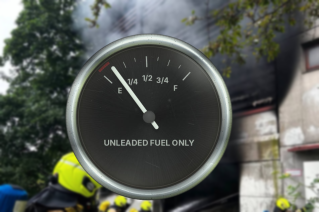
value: **0.125**
